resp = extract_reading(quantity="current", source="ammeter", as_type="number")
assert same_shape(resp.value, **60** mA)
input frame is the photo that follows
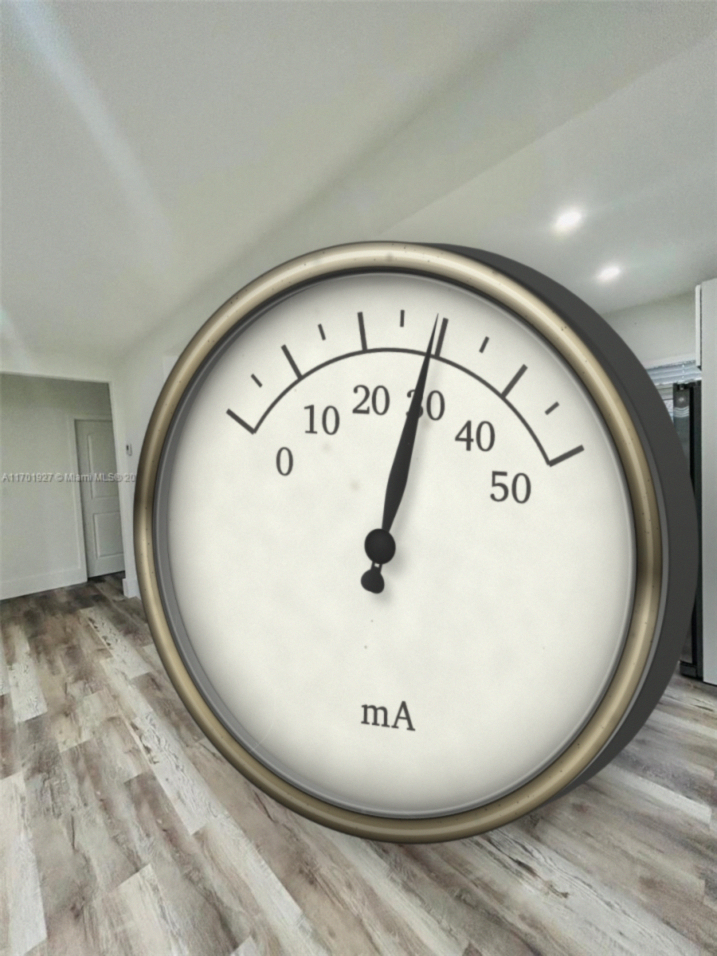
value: **30** mA
